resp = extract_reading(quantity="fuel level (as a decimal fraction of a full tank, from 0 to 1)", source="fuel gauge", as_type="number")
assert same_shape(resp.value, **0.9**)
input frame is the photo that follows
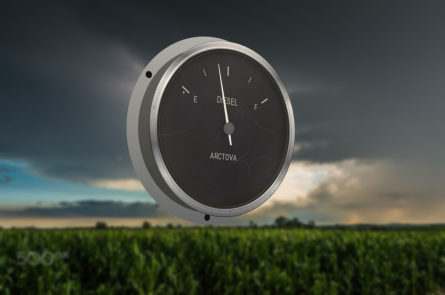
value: **0.375**
